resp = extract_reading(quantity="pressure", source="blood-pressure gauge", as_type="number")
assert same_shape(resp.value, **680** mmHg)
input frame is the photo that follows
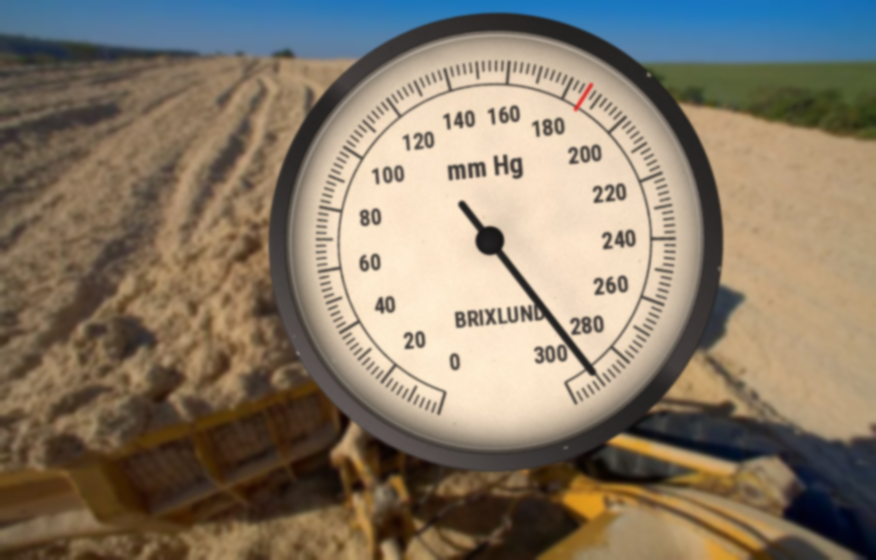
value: **290** mmHg
